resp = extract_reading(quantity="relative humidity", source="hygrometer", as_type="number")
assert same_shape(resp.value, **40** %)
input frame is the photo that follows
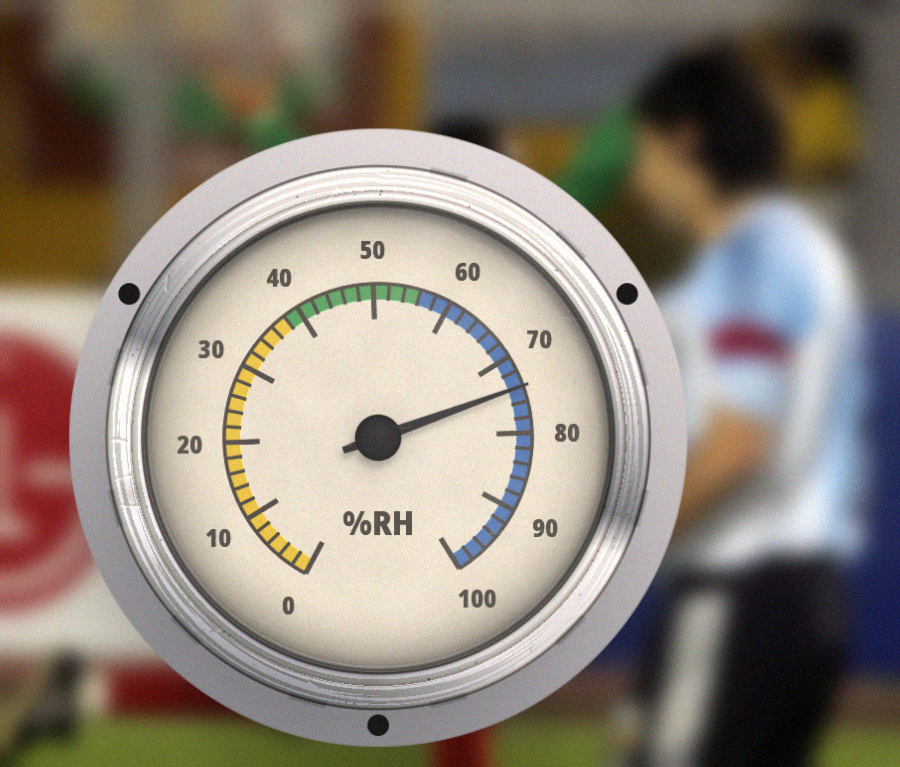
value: **74** %
